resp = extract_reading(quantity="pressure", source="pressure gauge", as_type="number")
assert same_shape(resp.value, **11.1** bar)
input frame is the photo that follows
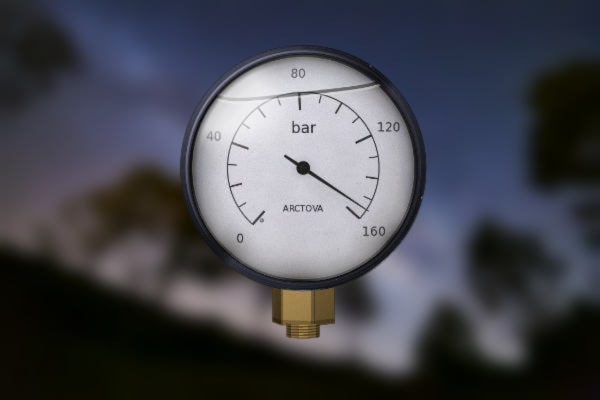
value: **155** bar
